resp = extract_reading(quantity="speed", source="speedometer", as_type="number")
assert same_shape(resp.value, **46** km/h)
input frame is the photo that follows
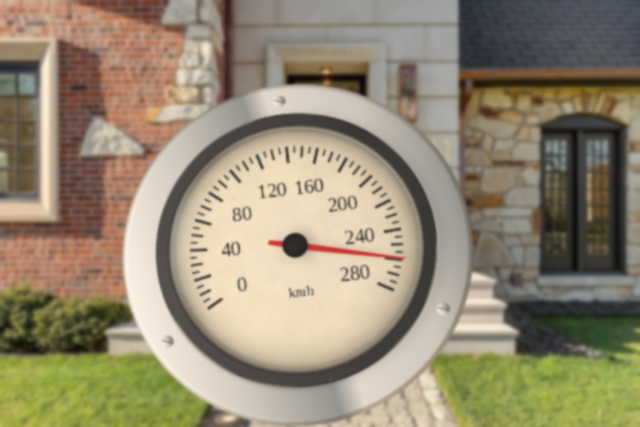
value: **260** km/h
